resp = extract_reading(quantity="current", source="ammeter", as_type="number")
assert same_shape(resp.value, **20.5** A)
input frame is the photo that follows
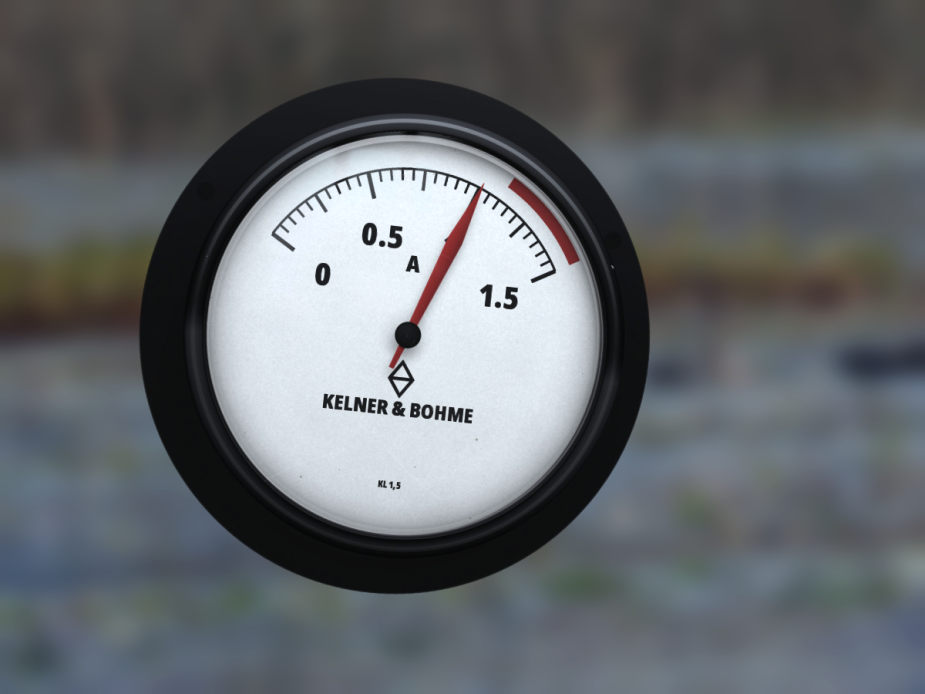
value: **1** A
